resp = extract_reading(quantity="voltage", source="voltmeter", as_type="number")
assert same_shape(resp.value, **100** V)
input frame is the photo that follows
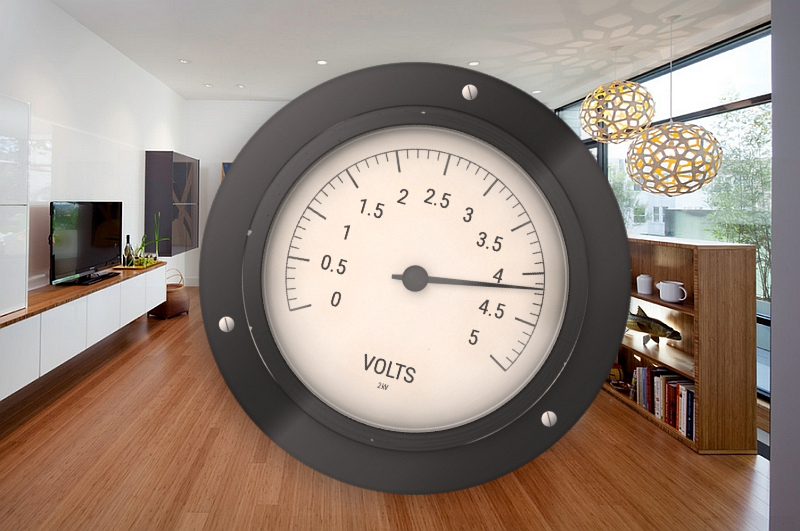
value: **4.15** V
